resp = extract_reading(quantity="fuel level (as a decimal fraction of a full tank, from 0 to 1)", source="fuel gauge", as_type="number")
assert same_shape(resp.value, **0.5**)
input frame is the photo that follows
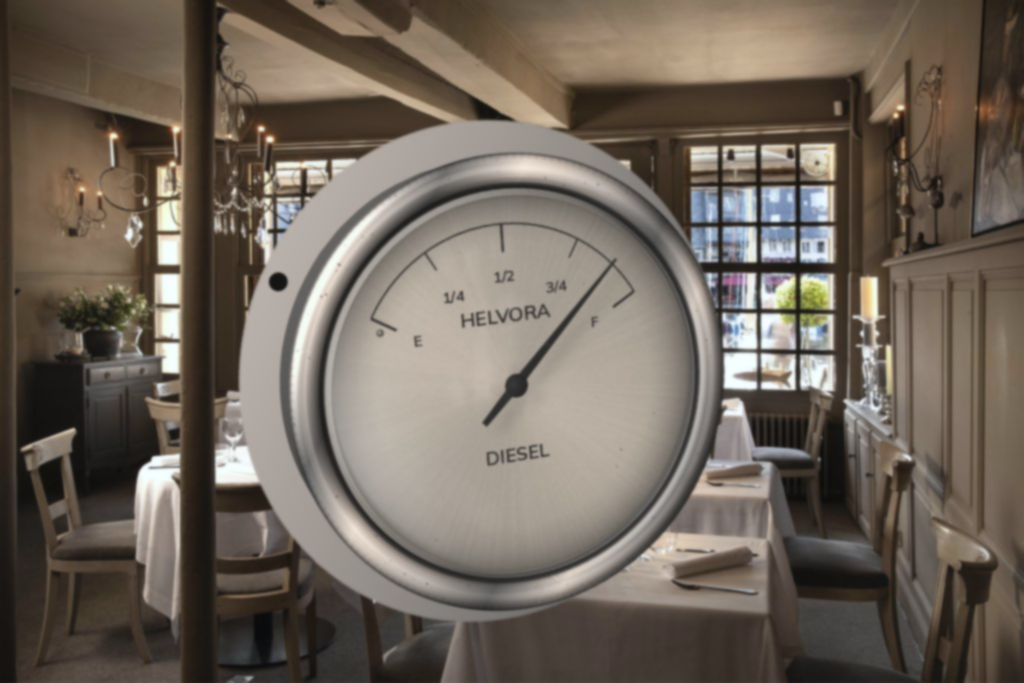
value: **0.875**
